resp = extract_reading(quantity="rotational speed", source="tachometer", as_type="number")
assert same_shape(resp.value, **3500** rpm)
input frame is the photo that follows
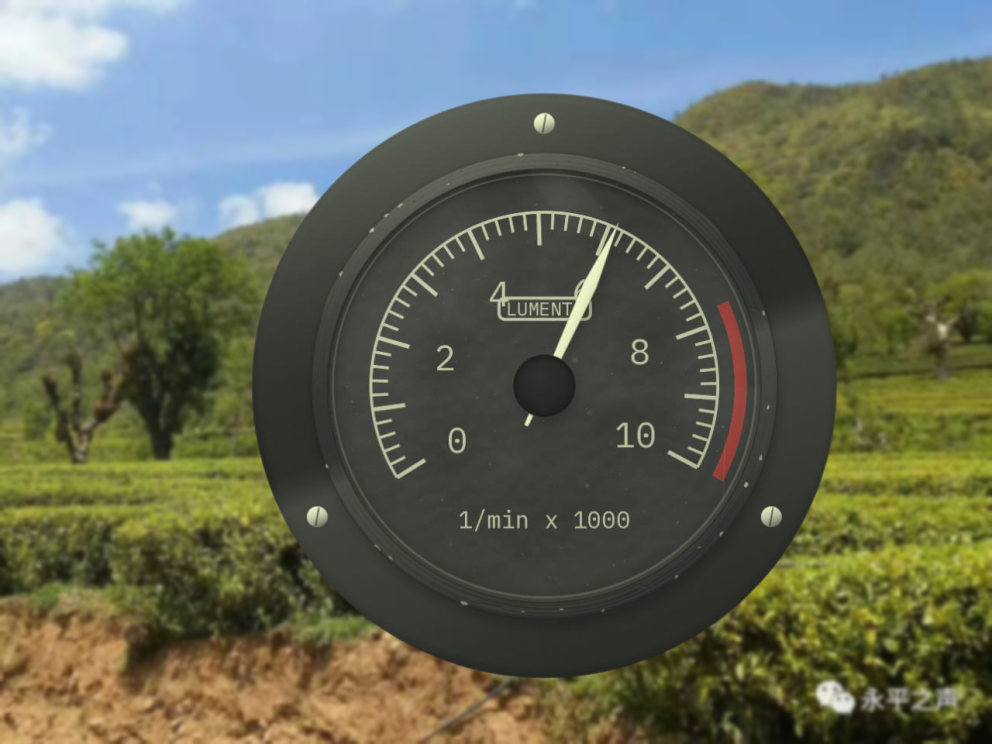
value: **6100** rpm
